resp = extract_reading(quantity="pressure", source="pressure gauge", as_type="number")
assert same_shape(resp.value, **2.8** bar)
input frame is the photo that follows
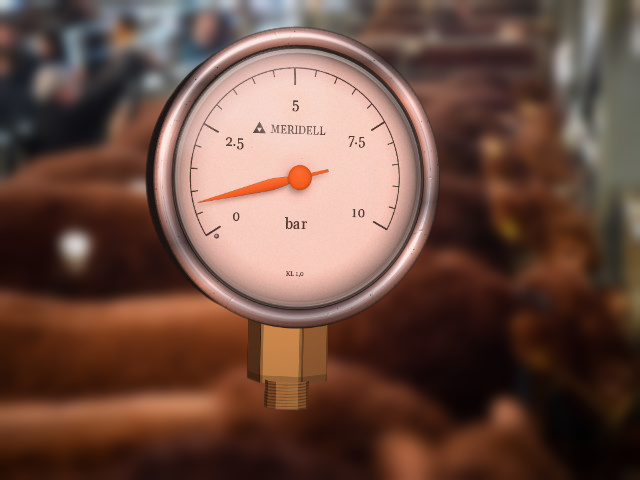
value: **0.75** bar
